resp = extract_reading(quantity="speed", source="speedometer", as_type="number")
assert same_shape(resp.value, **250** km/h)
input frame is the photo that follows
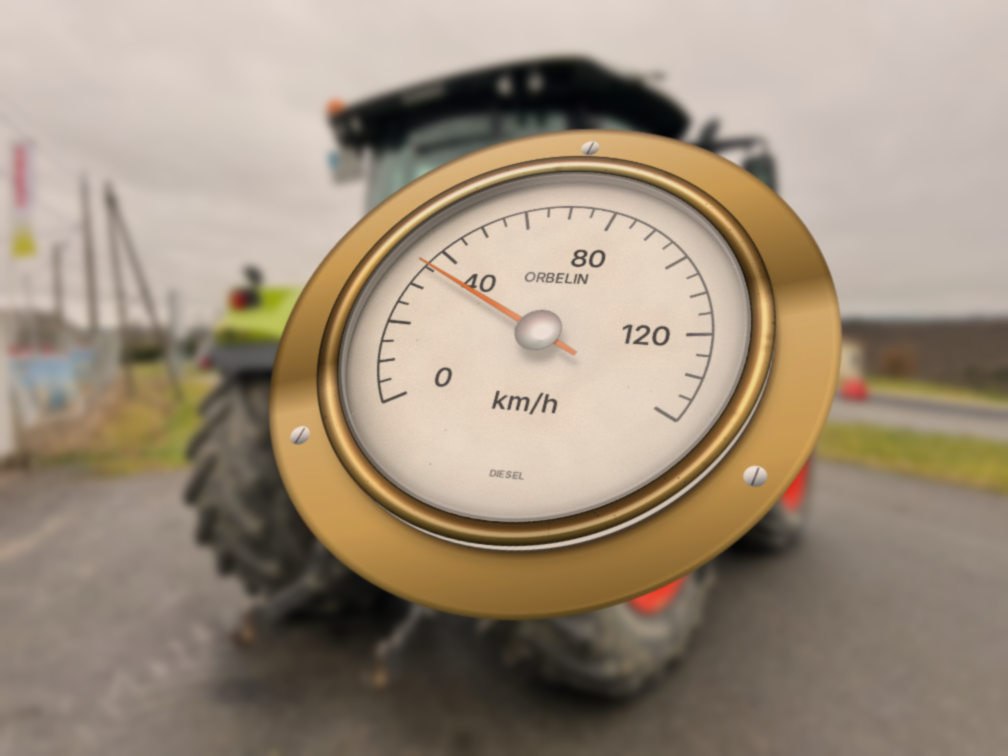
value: **35** km/h
